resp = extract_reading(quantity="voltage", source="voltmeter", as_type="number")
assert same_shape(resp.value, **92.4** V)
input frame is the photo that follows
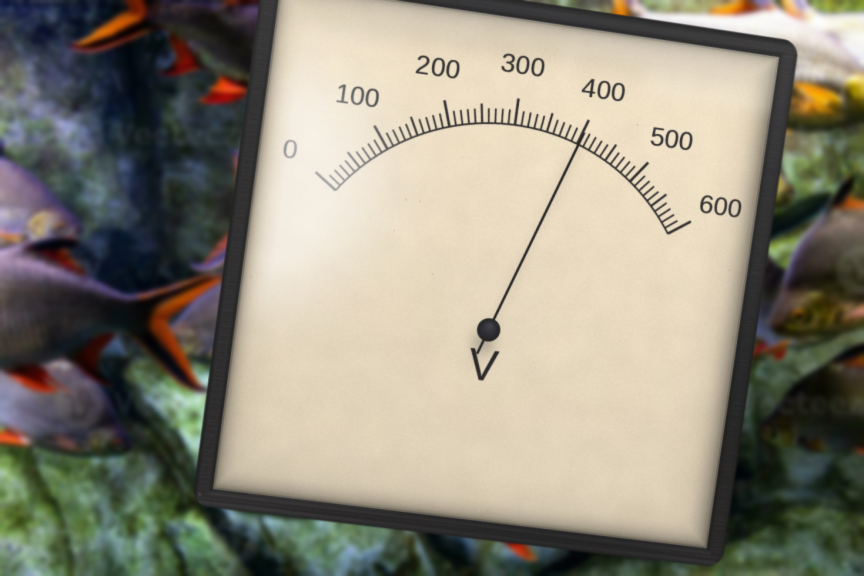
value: **400** V
